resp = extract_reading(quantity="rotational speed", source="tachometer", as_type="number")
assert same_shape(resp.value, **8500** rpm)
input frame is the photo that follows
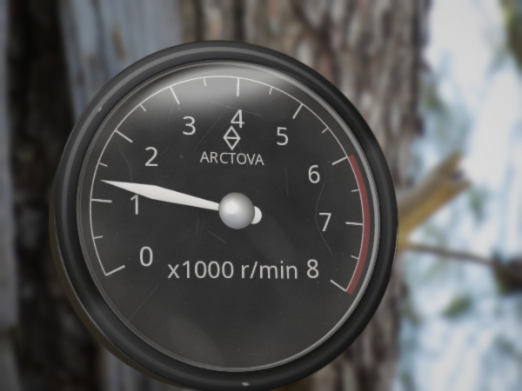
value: **1250** rpm
